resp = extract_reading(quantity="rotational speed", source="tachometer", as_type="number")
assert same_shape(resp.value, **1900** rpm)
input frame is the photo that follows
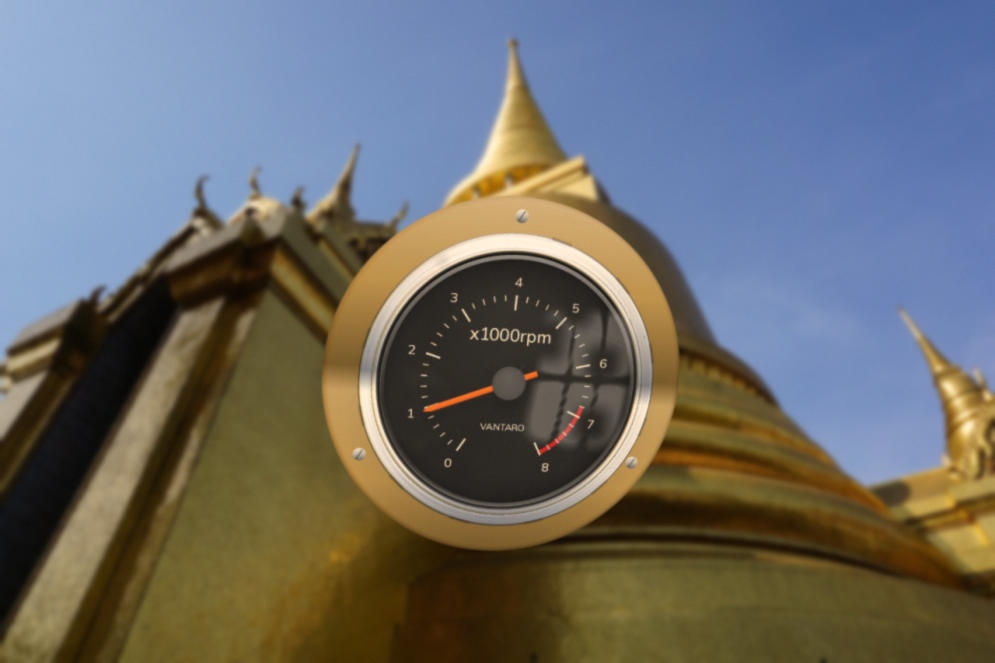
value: **1000** rpm
